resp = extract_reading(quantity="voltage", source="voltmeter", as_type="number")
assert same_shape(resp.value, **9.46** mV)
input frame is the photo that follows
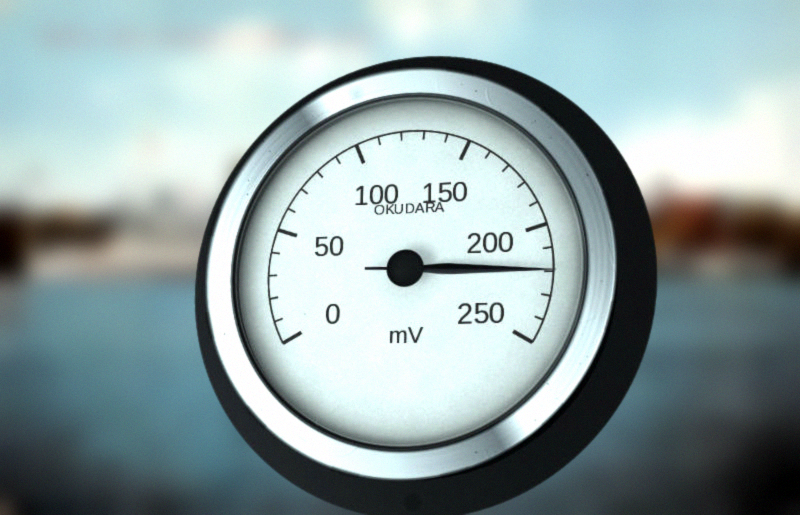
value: **220** mV
